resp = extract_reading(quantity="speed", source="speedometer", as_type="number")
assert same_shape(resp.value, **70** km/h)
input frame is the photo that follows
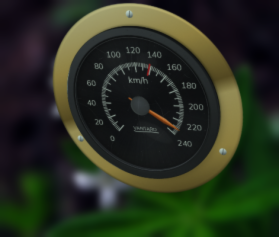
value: **230** km/h
